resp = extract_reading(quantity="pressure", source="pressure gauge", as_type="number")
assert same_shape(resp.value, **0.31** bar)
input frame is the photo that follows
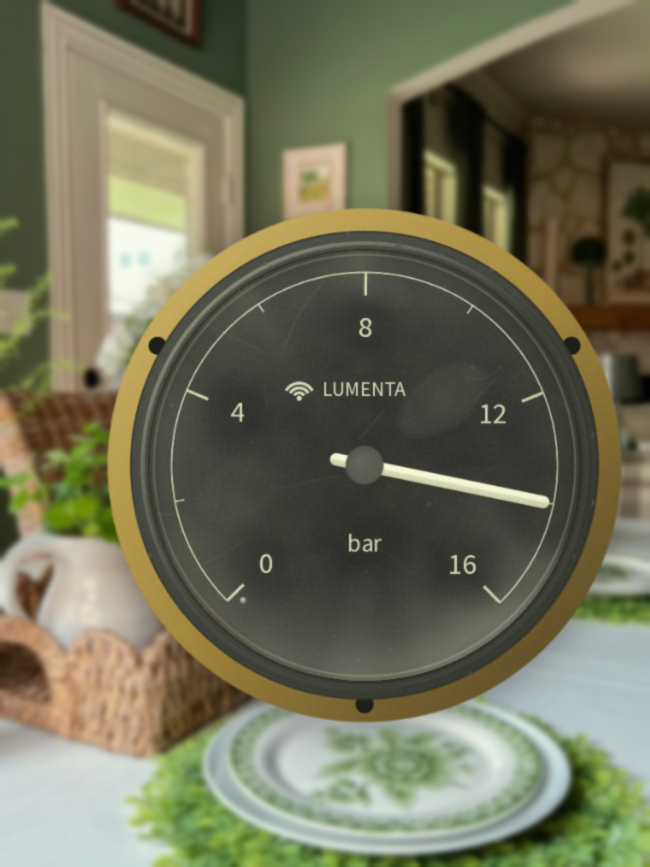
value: **14** bar
